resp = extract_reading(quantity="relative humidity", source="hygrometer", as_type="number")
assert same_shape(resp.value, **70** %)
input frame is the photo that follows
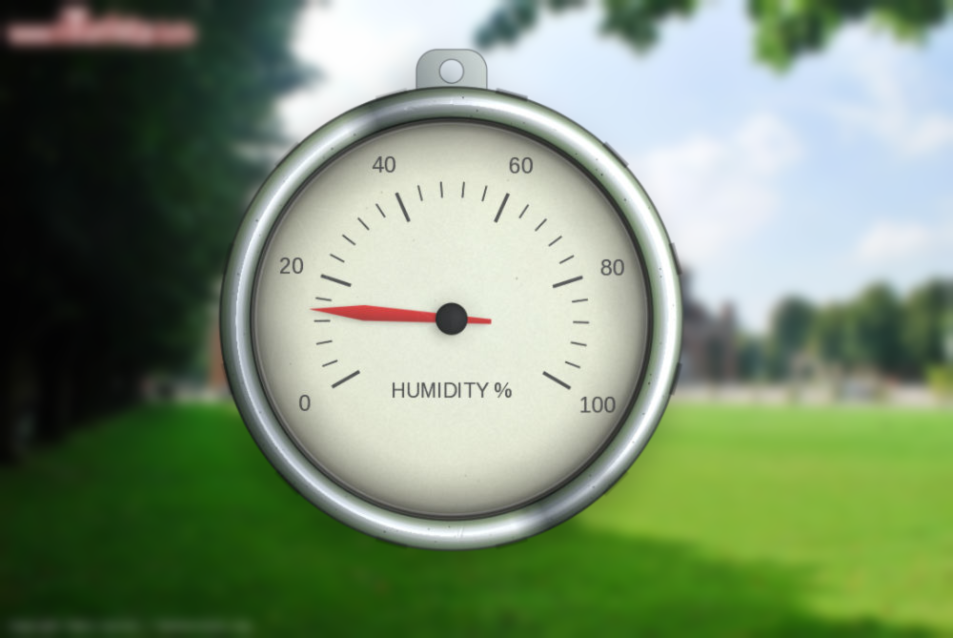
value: **14** %
